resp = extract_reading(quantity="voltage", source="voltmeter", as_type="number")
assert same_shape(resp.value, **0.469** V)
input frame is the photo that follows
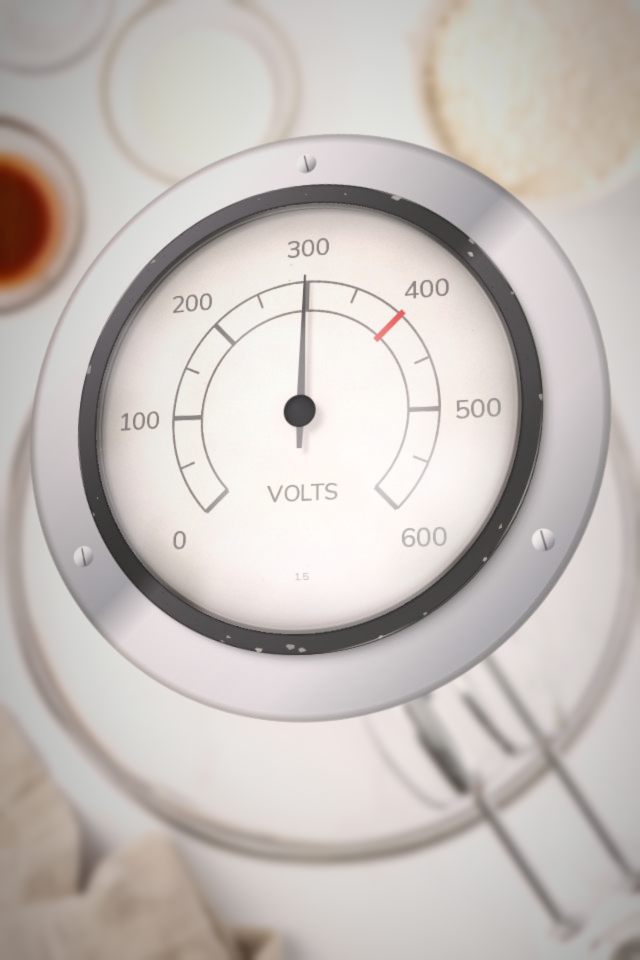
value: **300** V
